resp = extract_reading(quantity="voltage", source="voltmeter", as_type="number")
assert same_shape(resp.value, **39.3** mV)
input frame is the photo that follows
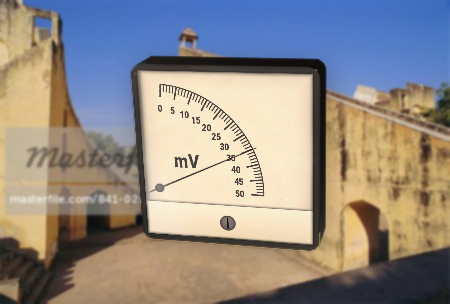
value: **35** mV
